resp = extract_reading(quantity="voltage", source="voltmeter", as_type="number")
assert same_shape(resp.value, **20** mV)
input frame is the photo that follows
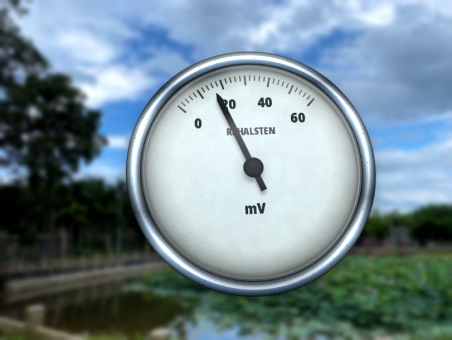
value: **16** mV
